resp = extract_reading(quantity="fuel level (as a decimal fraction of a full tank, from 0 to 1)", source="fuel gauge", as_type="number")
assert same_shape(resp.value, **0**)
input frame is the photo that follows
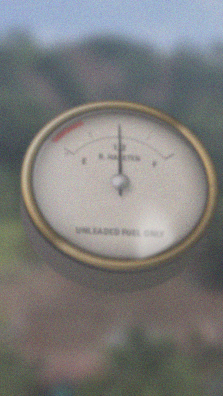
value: **0.5**
